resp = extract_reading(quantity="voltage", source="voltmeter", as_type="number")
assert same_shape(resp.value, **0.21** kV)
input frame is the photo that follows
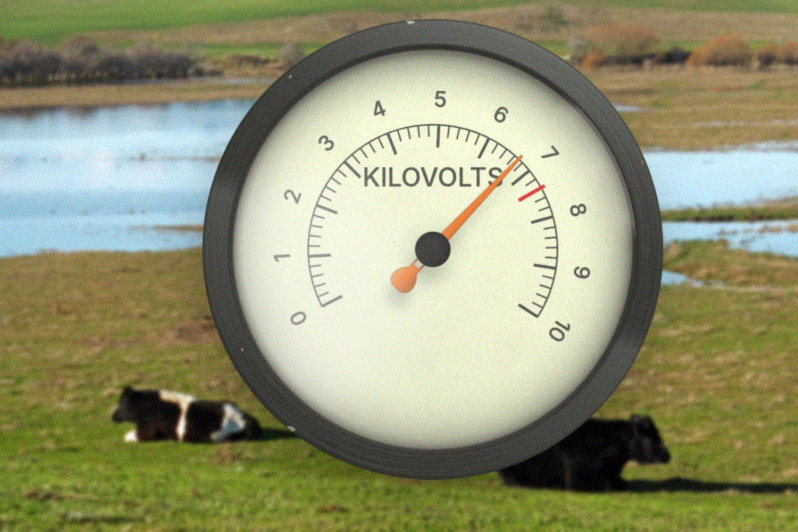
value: **6.7** kV
